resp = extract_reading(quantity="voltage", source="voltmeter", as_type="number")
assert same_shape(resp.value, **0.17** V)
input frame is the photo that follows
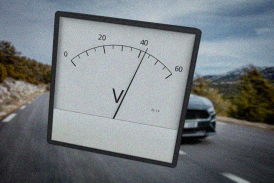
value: **42.5** V
